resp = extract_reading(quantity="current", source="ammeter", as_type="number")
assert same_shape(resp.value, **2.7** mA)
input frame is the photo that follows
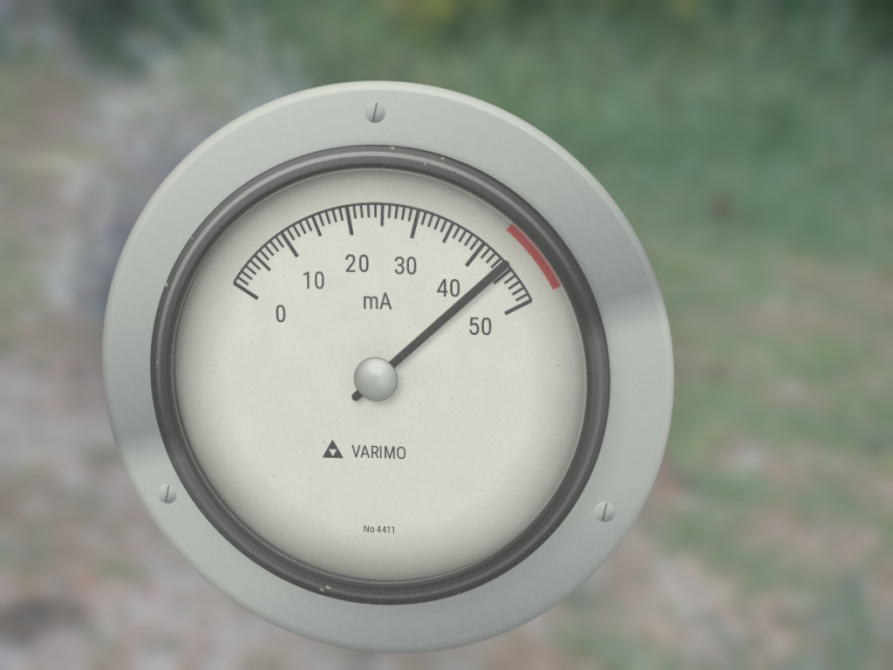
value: **44** mA
